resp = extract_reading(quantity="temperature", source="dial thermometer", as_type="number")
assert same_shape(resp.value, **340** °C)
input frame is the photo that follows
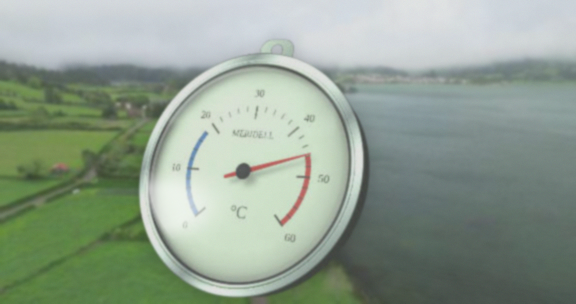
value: **46** °C
